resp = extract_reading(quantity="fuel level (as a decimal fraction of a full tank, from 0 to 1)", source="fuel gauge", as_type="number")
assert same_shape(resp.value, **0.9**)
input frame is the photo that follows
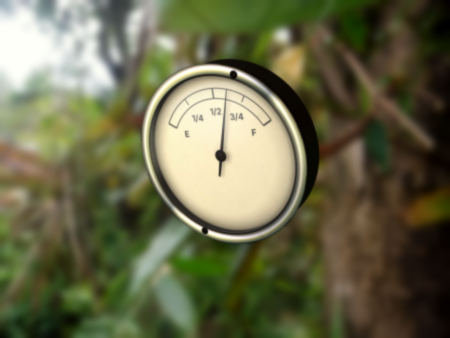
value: **0.625**
